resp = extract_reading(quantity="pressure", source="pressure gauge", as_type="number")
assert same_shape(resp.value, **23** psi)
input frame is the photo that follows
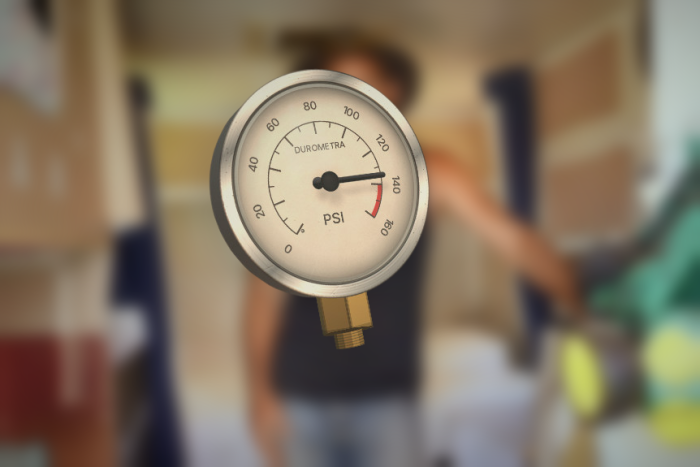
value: **135** psi
